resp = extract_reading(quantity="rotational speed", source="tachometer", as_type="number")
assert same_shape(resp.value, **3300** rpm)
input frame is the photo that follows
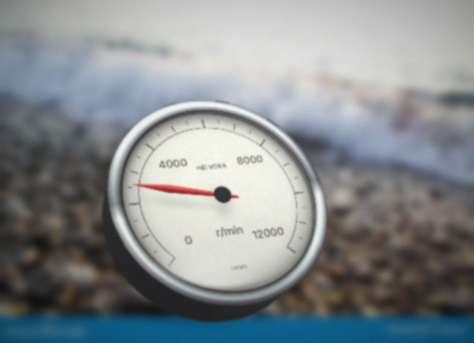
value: **2500** rpm
